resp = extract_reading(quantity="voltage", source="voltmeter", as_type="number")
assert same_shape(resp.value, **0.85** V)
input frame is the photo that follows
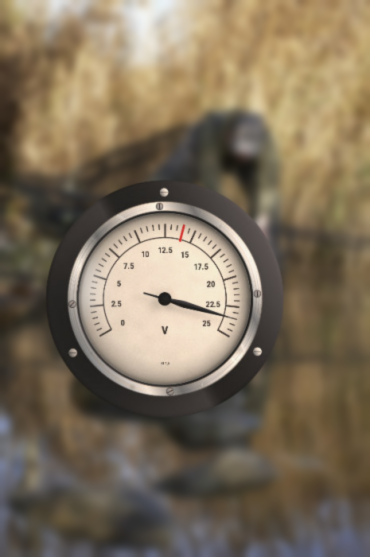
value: **23.5** V
